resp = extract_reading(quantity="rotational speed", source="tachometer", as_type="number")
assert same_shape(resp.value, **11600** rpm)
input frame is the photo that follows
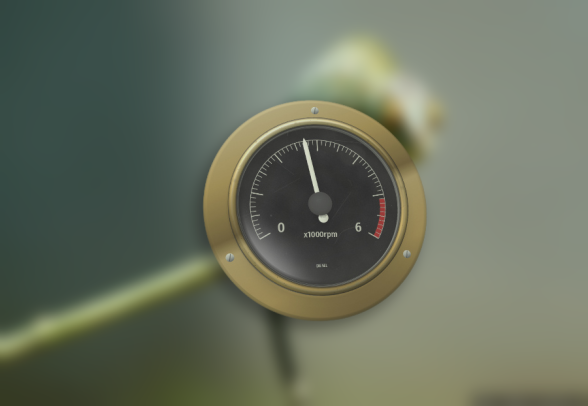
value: **2700** rpm
